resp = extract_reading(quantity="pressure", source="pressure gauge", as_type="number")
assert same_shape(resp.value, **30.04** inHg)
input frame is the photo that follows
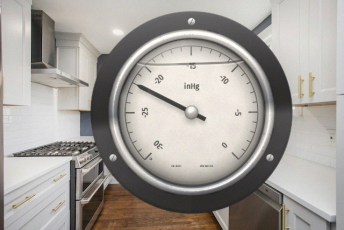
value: **-22** inHg
